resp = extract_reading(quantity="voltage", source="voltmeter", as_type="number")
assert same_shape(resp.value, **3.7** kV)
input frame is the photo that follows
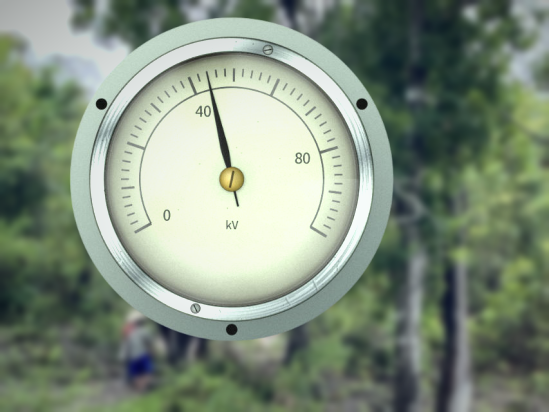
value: **44** kV
